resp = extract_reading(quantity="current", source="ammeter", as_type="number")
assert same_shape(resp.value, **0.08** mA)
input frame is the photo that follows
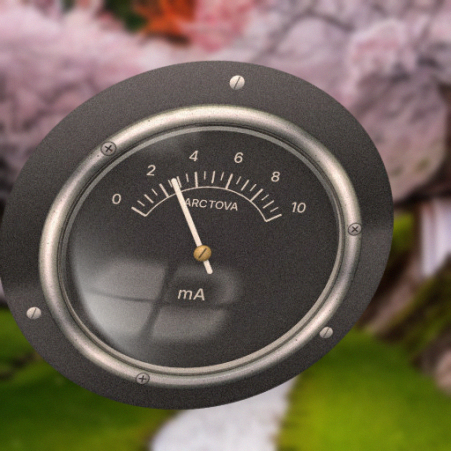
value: **2.75** mA
